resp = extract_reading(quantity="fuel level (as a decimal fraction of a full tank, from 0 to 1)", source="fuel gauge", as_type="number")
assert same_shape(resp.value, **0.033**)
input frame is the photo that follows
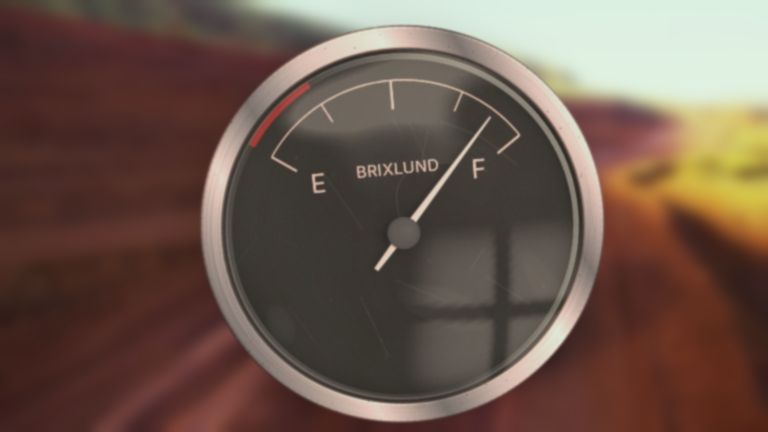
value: **0.875**
